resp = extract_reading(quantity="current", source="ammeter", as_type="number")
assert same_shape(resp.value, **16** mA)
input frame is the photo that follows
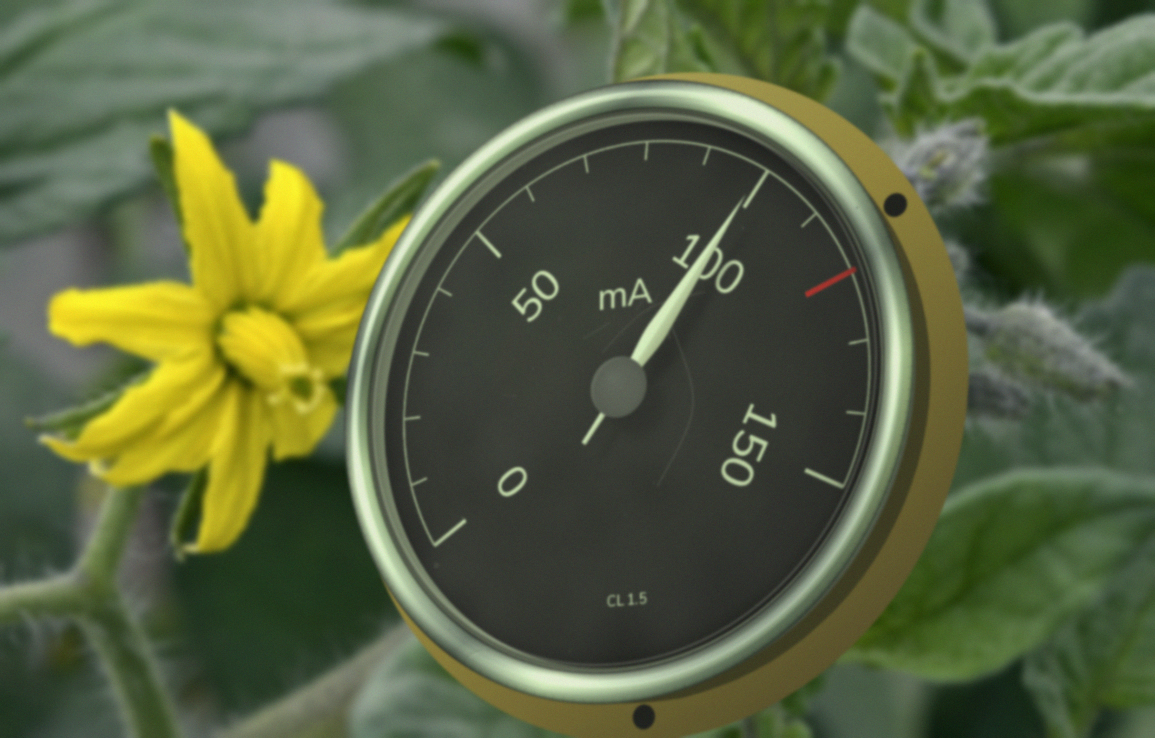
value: **100** mA
